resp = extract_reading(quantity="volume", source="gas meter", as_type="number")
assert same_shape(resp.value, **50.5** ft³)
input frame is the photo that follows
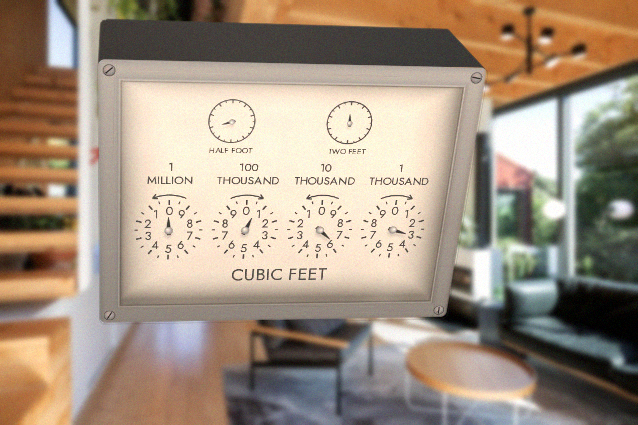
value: **6300** ft³
